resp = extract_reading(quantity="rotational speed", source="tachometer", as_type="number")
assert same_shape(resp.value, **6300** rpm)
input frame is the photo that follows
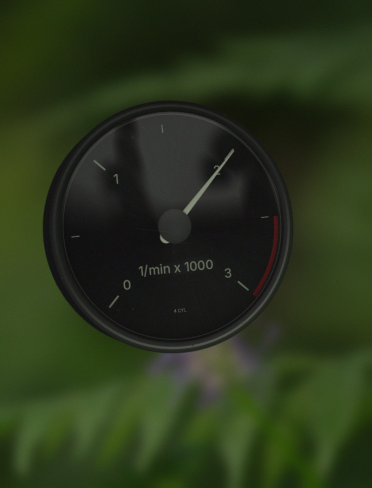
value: **2000** rpm
